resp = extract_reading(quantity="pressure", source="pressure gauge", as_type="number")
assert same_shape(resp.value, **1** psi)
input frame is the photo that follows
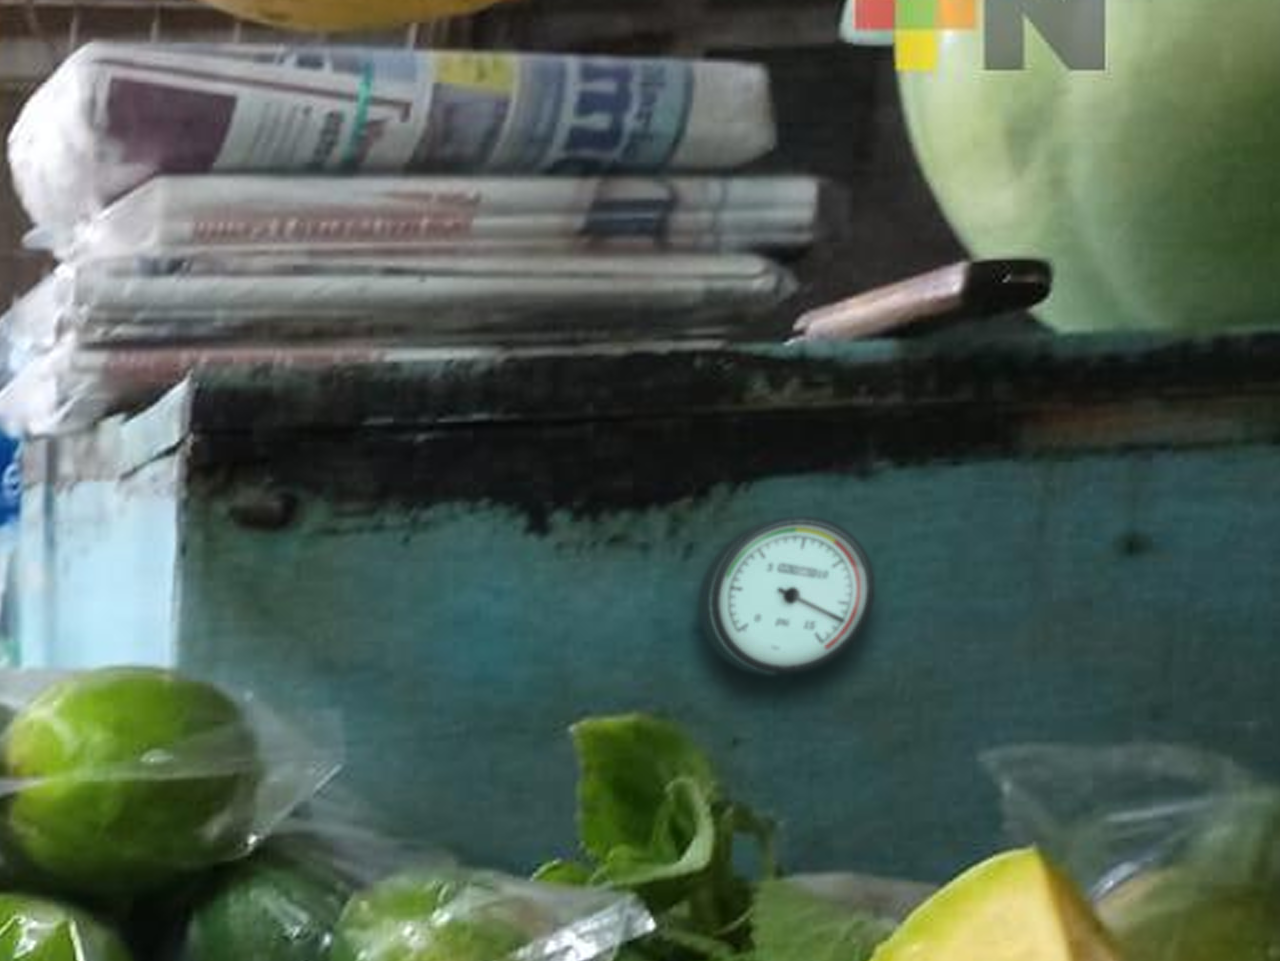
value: **13.5** psi
